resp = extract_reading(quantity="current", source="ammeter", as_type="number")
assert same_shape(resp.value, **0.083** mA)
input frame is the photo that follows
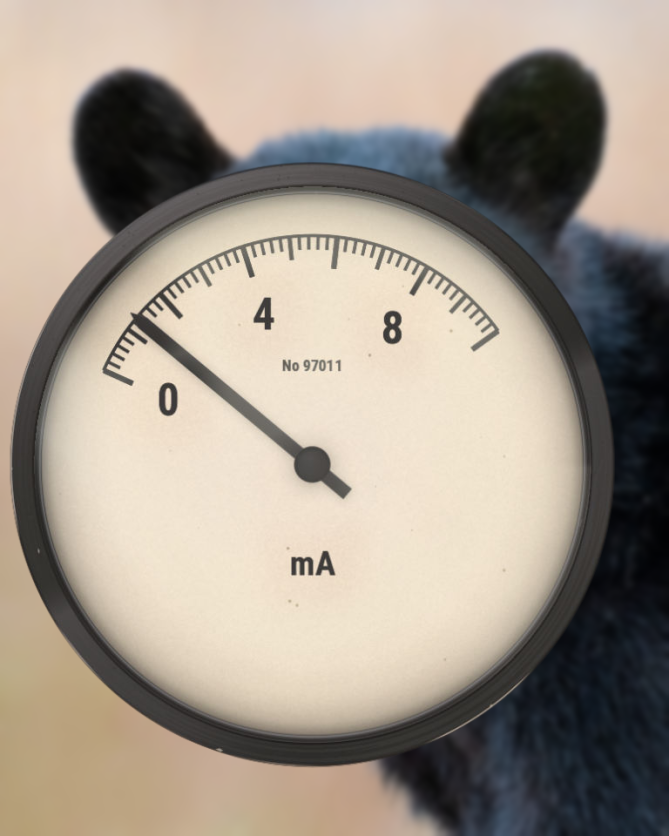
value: **1.3** mA
